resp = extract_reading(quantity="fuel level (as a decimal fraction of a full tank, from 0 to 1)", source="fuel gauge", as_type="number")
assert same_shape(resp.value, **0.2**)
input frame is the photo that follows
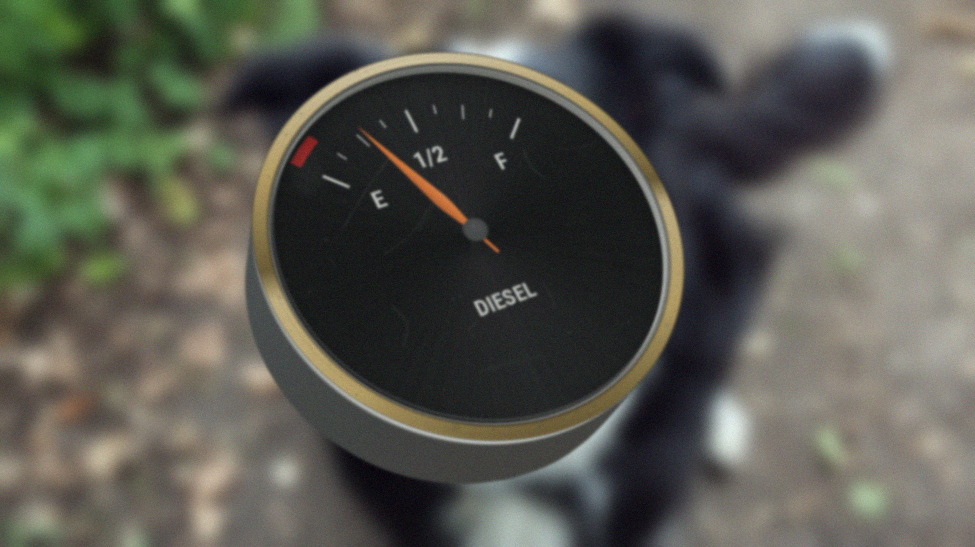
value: **0.25**
